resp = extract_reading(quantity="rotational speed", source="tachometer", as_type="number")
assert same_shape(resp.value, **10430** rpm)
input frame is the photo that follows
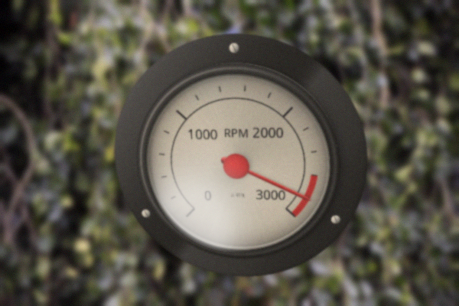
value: **2800** rpm
